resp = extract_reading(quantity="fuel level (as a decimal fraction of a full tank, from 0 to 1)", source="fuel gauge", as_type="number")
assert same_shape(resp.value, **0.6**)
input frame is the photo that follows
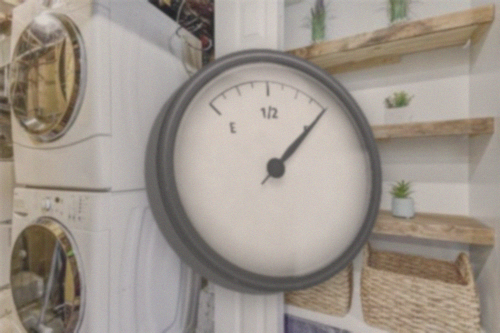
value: **1**
